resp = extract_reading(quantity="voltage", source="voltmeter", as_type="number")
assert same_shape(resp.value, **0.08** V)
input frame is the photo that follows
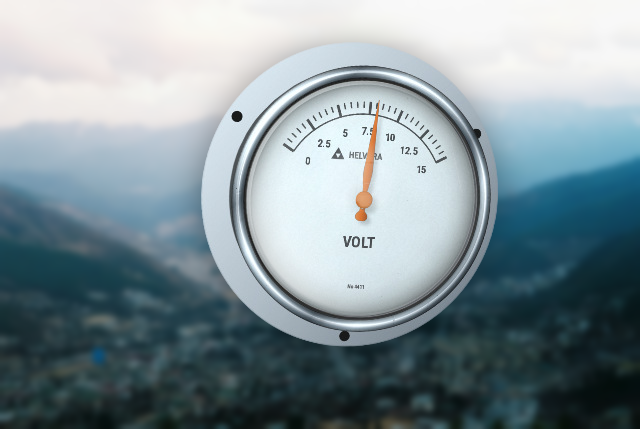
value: **8** V
